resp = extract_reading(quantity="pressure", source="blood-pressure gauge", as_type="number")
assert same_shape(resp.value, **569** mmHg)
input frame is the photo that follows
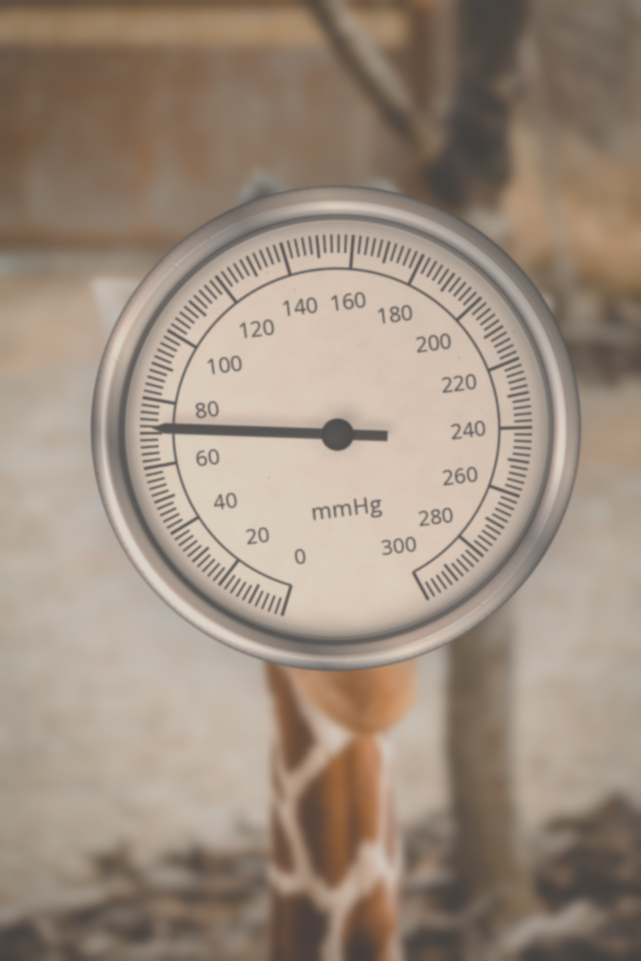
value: **72** mmHg
